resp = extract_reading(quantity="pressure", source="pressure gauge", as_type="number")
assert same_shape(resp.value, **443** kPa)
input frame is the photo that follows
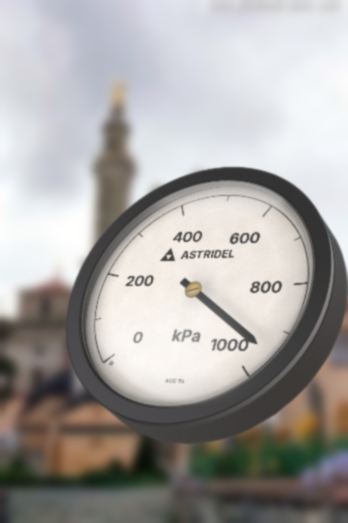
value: **950** kPa
